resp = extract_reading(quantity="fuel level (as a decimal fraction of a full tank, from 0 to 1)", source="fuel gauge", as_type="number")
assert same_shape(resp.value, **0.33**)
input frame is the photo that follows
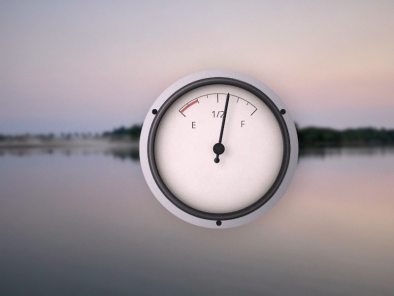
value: **0.625**
